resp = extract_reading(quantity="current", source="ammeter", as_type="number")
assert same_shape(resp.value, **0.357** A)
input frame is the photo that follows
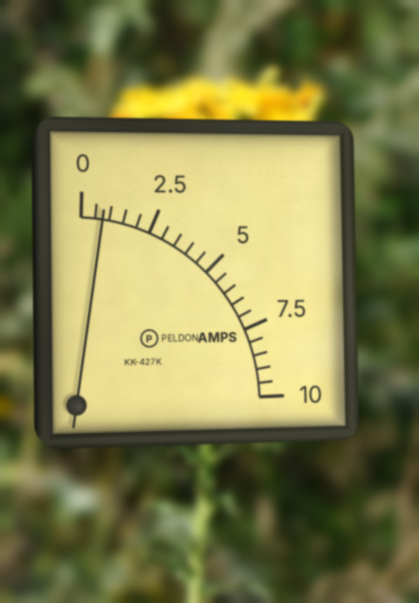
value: **0.75** A
